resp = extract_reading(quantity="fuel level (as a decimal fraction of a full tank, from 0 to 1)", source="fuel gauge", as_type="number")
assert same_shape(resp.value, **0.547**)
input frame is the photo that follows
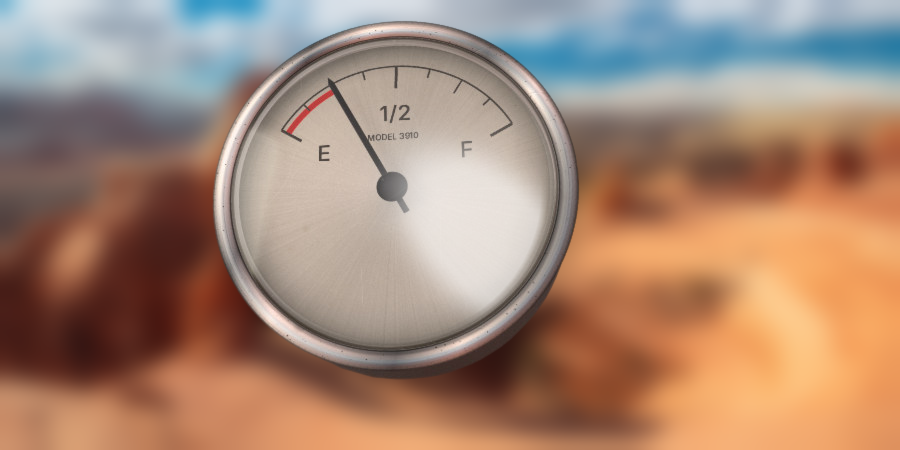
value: **0.25**
